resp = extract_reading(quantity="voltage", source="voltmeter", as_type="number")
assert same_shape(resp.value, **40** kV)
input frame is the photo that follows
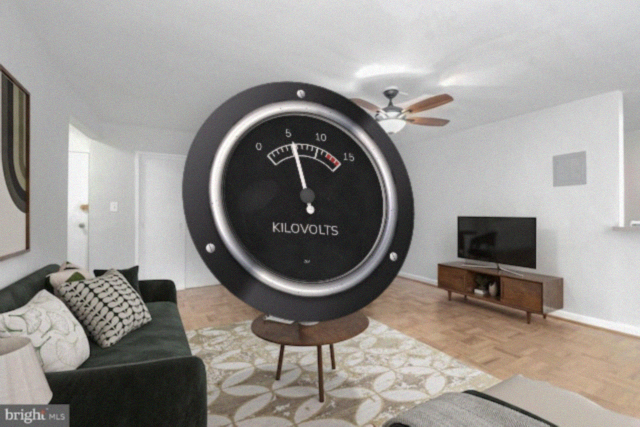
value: **5** kV
